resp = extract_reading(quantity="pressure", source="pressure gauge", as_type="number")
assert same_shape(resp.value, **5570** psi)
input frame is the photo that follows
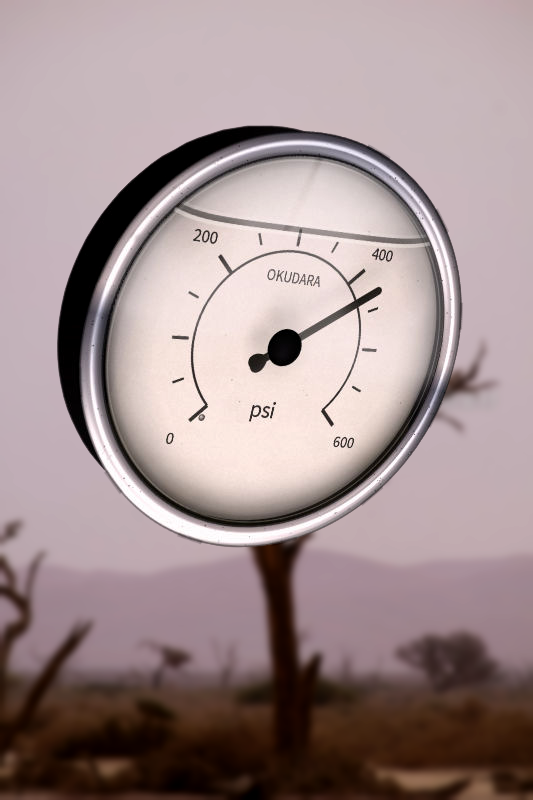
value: **425** psi
